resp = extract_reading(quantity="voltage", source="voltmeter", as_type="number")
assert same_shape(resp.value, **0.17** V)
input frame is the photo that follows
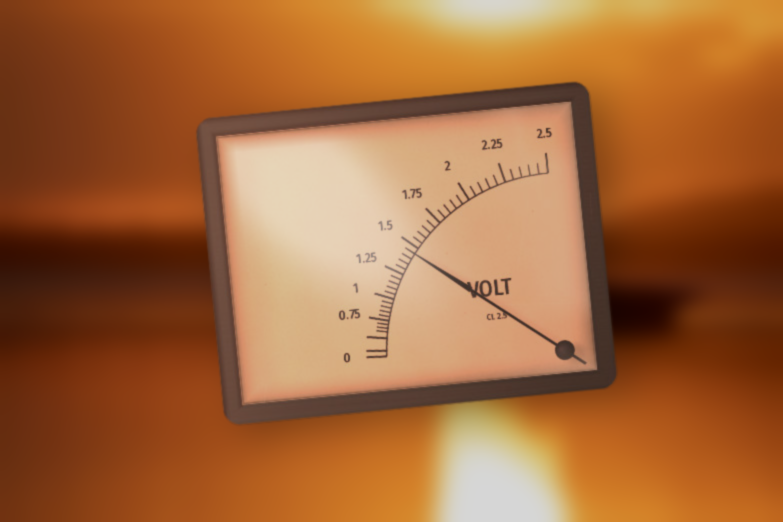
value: **1.45** V
